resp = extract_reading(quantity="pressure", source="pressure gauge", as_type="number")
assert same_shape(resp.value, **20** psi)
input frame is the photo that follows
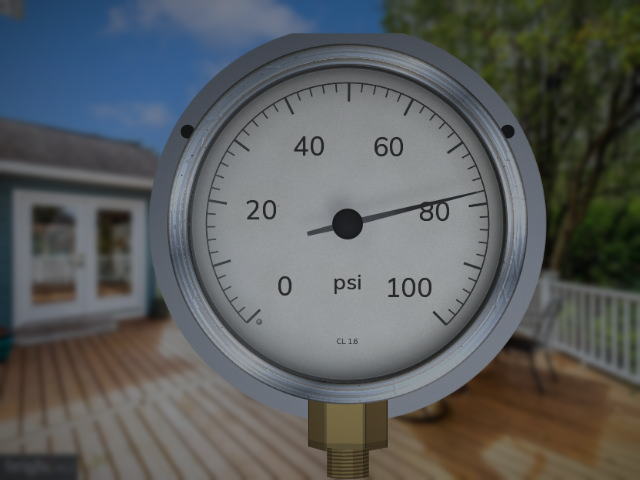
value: **78** psi
